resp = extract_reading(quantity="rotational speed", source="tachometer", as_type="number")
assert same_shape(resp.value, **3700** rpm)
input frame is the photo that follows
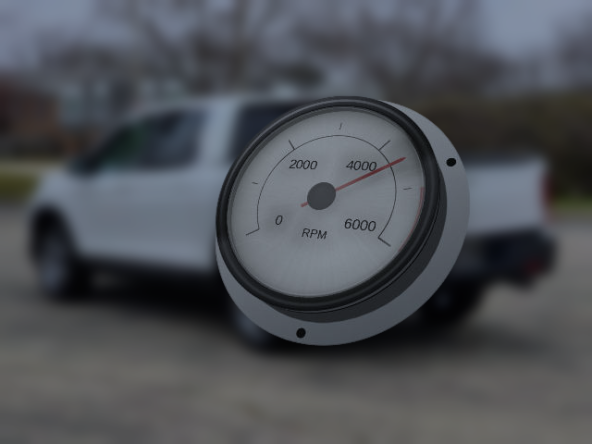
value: **4500** rpm
